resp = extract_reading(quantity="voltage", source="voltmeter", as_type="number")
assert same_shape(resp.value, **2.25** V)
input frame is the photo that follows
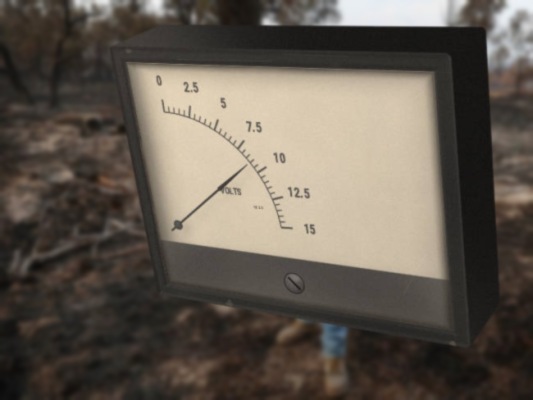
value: **9** V
